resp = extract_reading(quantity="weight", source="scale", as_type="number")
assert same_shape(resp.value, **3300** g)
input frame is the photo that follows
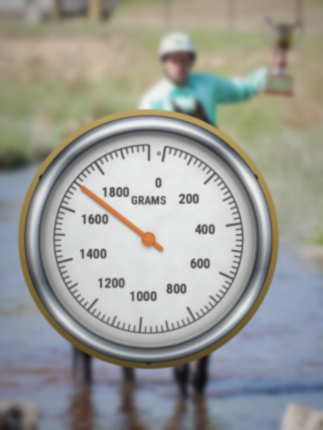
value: **1700** g
